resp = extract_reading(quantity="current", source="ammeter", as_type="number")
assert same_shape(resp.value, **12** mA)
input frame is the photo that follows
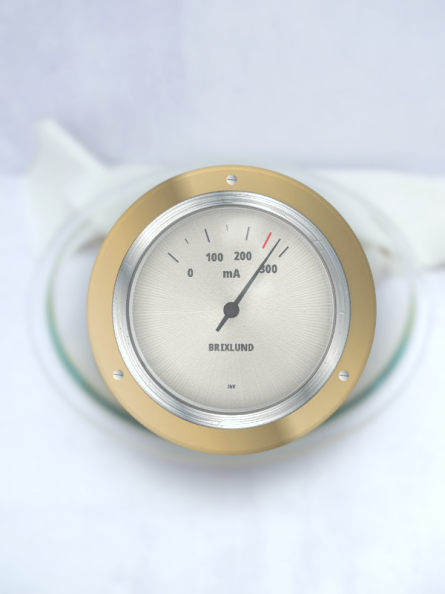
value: **275** mA
